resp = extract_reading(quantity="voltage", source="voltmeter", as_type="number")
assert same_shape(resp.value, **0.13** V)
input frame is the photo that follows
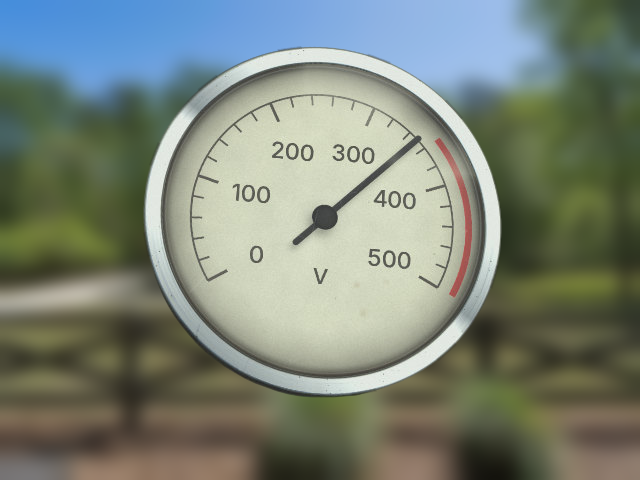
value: **350** V
